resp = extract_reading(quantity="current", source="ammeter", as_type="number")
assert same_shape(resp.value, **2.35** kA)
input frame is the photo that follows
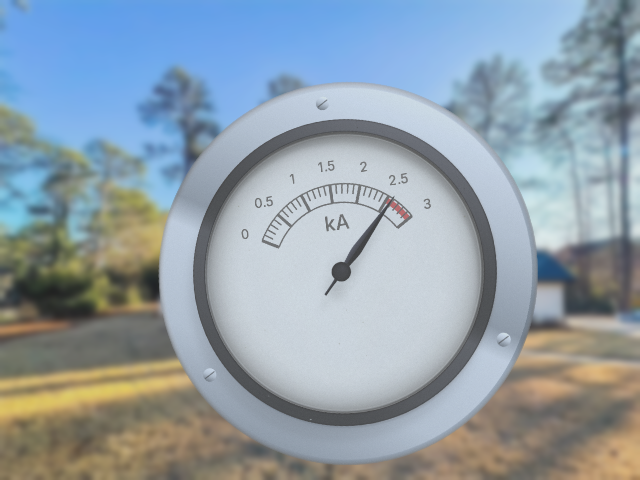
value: **2.6** kA
